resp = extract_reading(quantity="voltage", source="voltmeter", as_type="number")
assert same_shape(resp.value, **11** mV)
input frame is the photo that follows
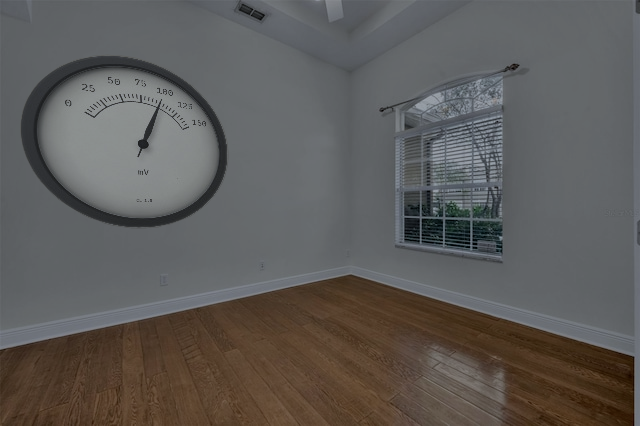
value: **100** mV
